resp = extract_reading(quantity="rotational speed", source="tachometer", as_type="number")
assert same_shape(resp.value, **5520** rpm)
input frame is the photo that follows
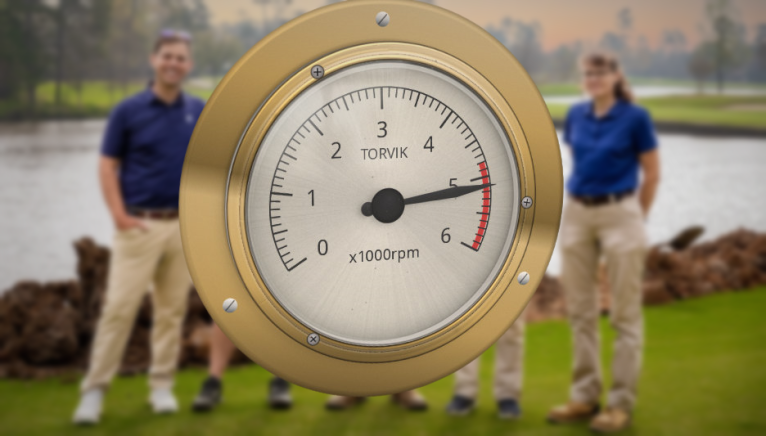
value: **5100** rpm
